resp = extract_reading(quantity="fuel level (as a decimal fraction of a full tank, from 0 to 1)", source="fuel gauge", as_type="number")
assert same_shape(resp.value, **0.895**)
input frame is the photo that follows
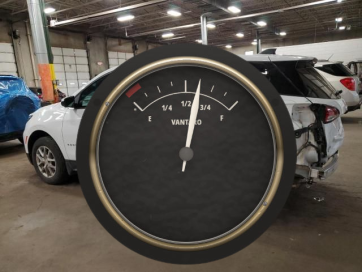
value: **0.625**
